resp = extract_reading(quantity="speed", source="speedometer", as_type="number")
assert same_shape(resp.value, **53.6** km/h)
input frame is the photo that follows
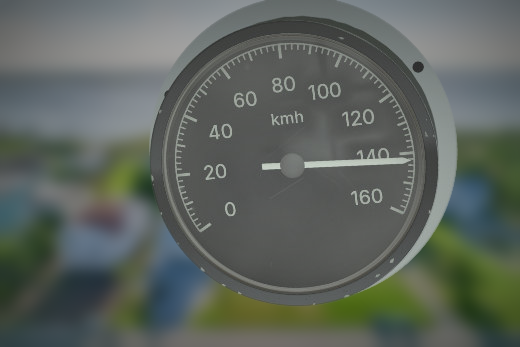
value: **142** km/h
